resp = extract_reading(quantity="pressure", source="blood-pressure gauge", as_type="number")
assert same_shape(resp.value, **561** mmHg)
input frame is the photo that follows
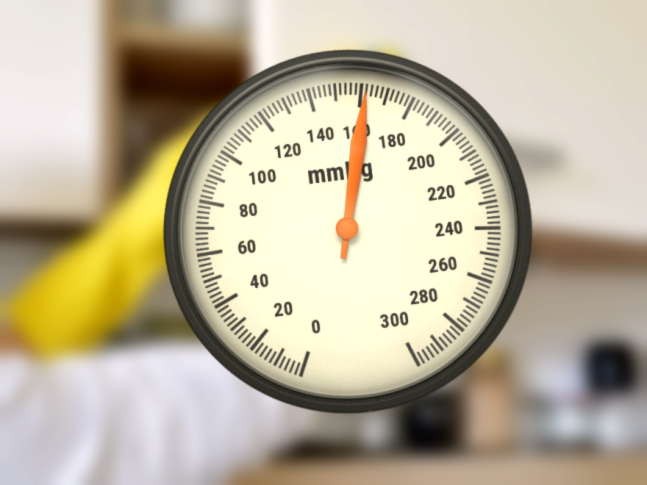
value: **162** mmHg
